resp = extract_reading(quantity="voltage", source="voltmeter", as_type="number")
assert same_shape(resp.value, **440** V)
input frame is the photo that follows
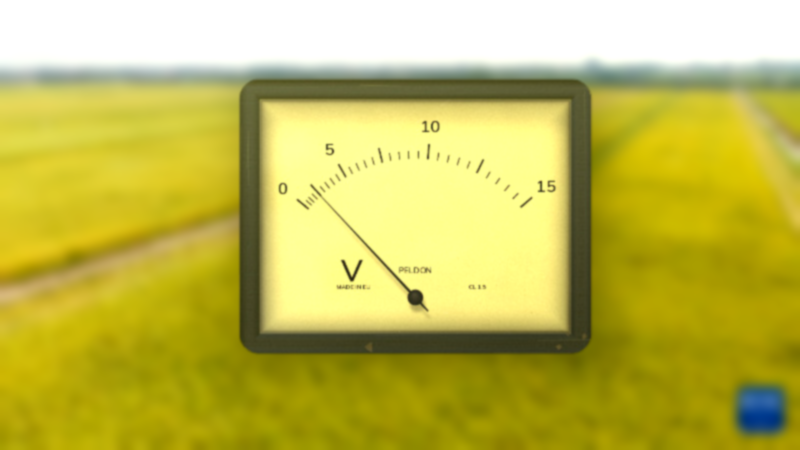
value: **2.5** V
